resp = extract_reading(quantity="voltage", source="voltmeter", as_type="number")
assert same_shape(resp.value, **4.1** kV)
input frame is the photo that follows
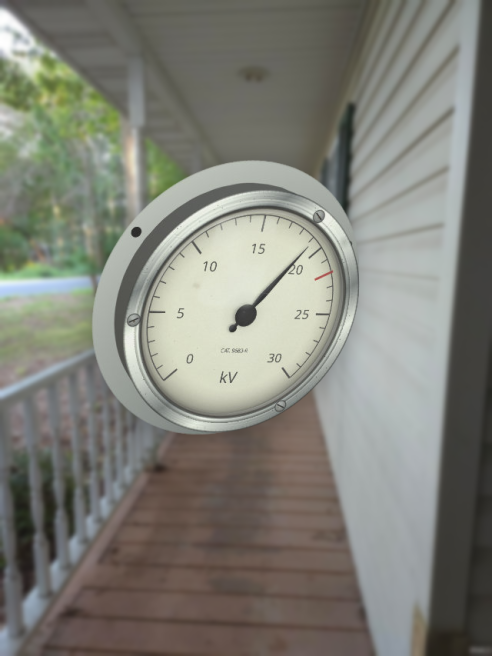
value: **19** kV
